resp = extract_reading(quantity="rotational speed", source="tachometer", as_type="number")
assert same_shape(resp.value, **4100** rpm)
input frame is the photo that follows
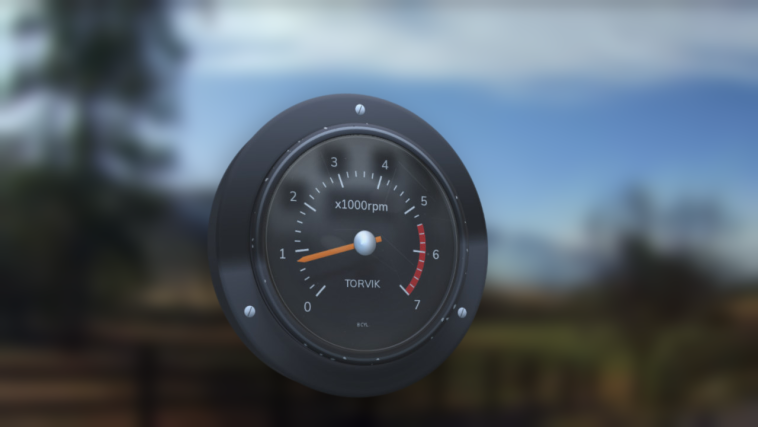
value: **800** rpm
